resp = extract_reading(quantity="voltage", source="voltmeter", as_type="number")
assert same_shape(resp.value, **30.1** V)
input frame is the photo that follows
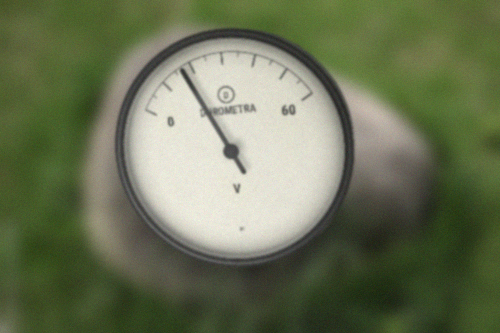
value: **17.5** V
